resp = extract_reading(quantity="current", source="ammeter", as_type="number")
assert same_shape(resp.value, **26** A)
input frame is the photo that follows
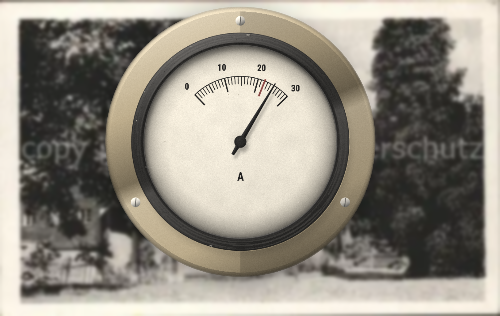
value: **25** A
